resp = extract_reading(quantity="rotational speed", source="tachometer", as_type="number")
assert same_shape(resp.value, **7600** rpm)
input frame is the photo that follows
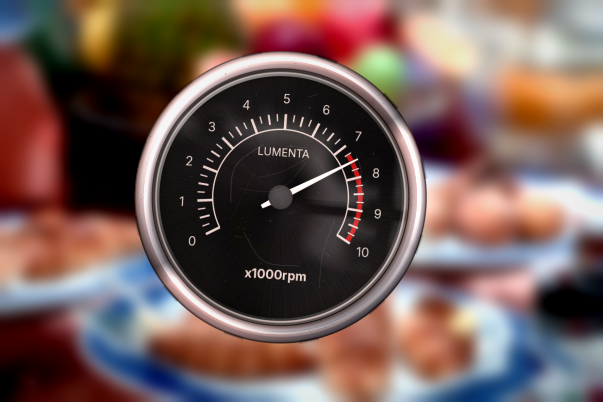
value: **7500** rpm
